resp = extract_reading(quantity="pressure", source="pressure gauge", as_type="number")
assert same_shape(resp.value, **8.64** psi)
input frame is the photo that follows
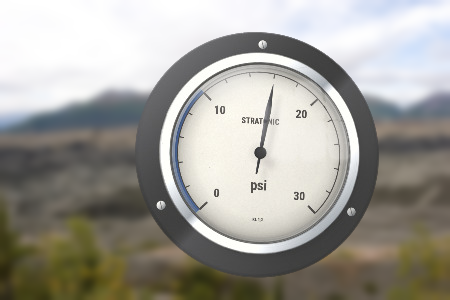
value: **16** psi
